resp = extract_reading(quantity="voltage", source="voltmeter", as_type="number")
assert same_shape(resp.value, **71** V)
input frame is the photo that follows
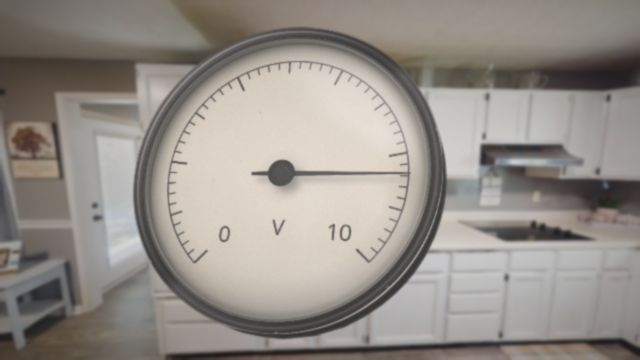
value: **8.4** V
